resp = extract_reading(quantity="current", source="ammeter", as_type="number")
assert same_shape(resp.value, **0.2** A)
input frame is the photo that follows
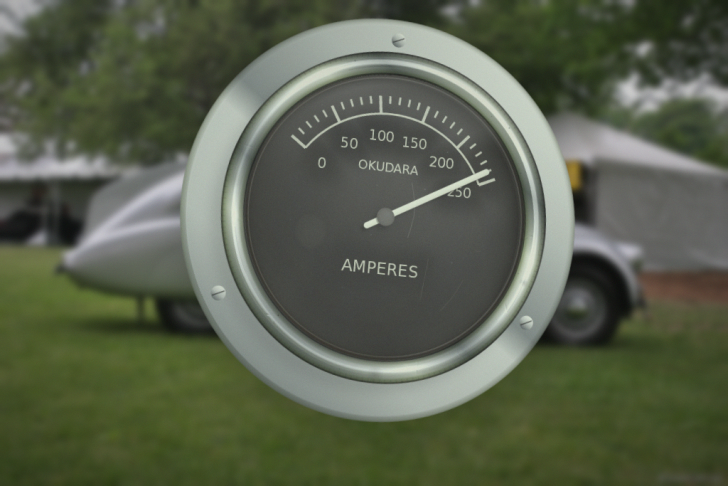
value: **240** A
